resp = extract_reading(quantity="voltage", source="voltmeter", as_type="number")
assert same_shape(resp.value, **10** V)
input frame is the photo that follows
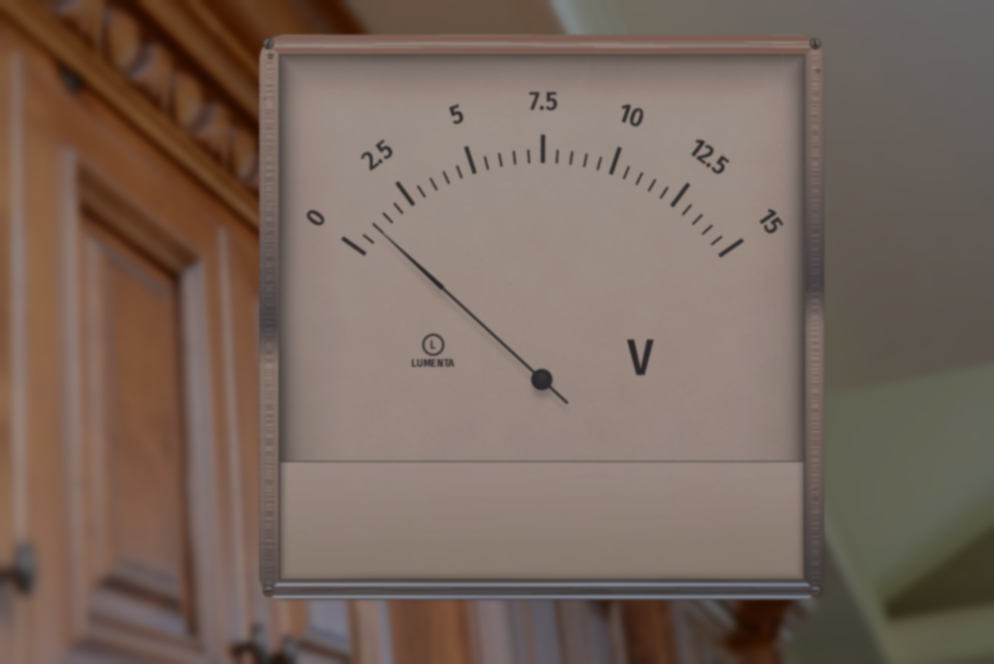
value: **1** V
